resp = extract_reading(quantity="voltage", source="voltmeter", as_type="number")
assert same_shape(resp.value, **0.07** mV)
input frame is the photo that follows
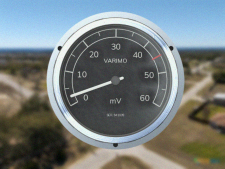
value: **2.5** mV
